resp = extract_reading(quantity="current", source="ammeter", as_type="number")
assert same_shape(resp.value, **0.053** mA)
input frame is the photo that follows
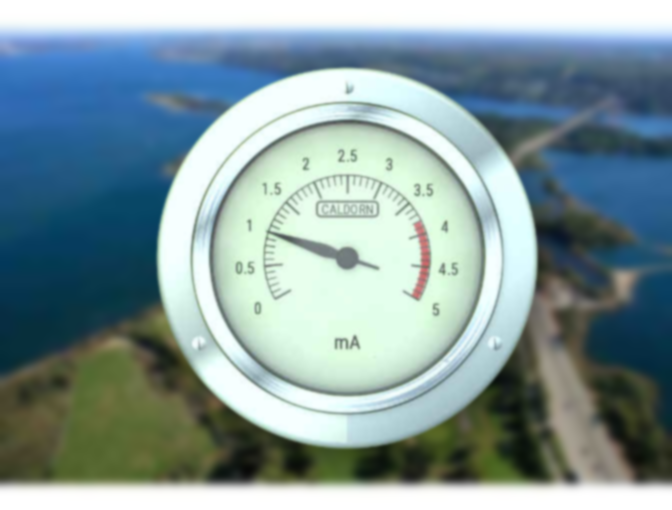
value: **1** mA
